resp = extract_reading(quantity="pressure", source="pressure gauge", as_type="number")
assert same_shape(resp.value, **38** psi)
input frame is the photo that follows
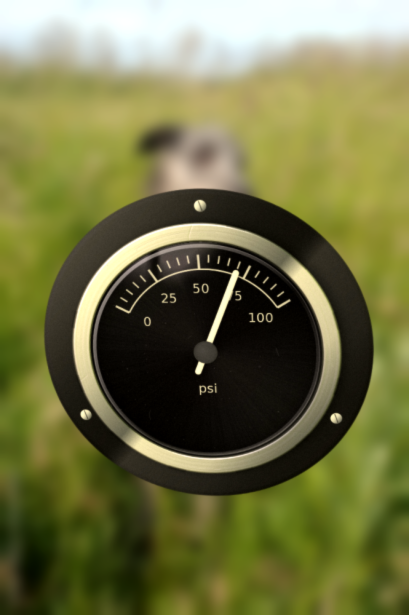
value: **70** psi
